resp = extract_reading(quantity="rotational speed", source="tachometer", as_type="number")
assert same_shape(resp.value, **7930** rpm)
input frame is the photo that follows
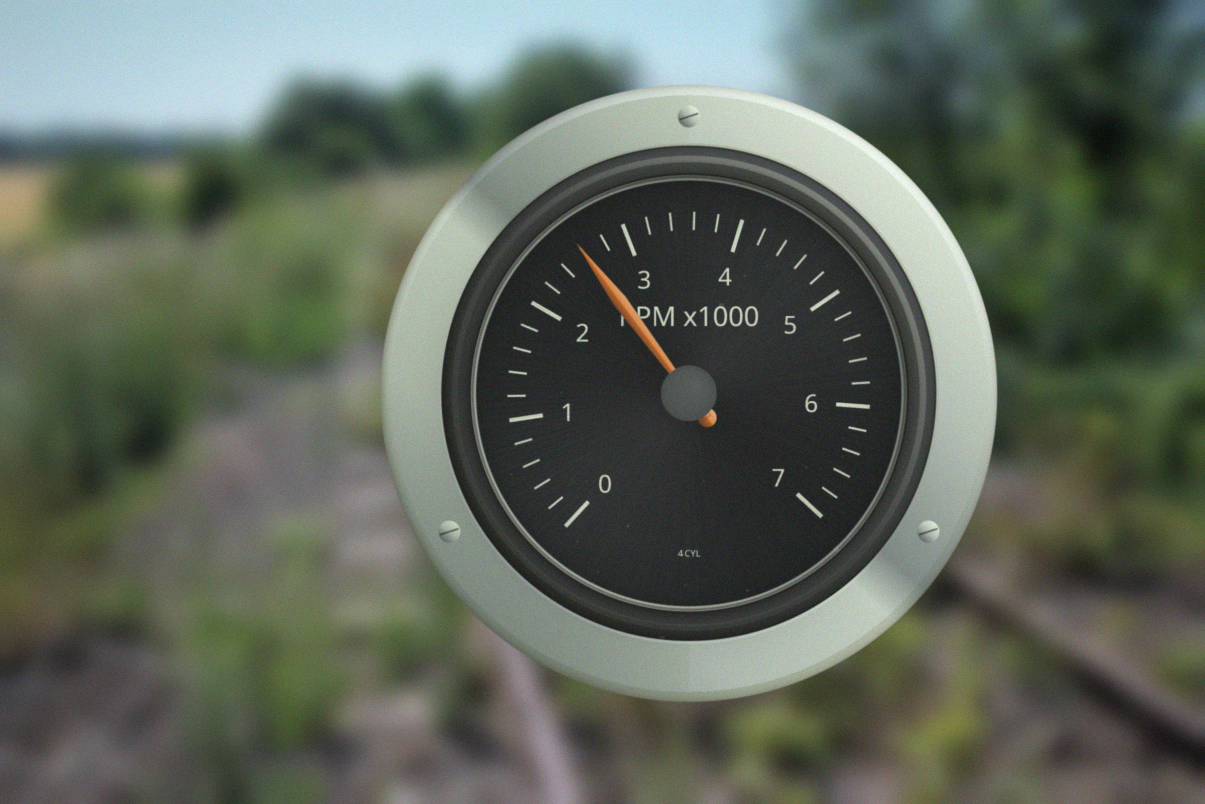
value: **2600** rpm
